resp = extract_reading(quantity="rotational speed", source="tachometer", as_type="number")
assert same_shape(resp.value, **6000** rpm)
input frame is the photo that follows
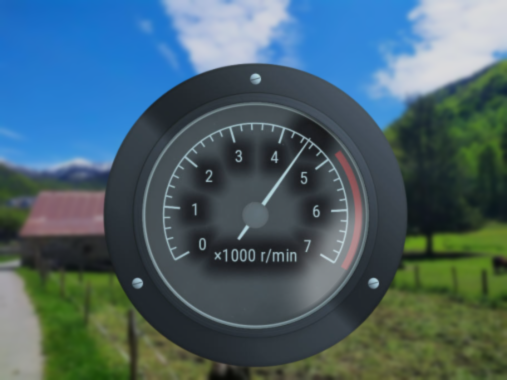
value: **4500** rpm
